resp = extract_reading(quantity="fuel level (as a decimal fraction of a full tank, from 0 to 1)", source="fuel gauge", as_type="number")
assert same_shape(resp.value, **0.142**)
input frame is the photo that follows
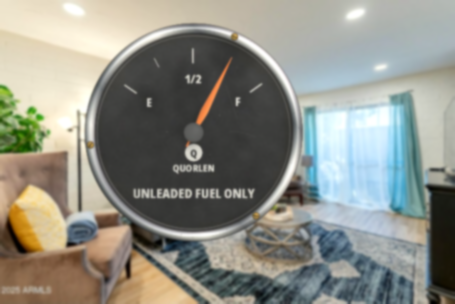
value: **0.75**
